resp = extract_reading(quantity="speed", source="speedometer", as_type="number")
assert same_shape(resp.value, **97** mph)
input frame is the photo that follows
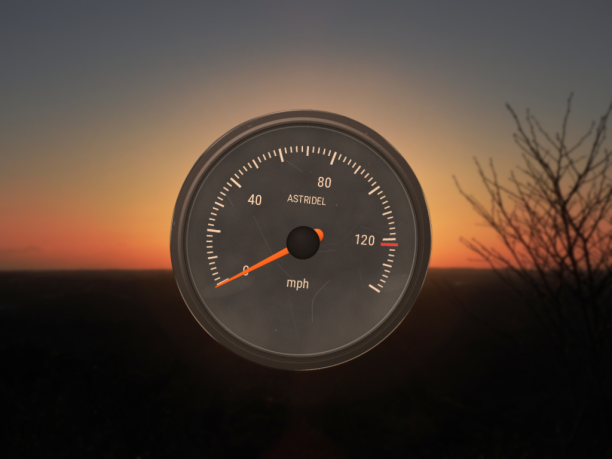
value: **0** mph
